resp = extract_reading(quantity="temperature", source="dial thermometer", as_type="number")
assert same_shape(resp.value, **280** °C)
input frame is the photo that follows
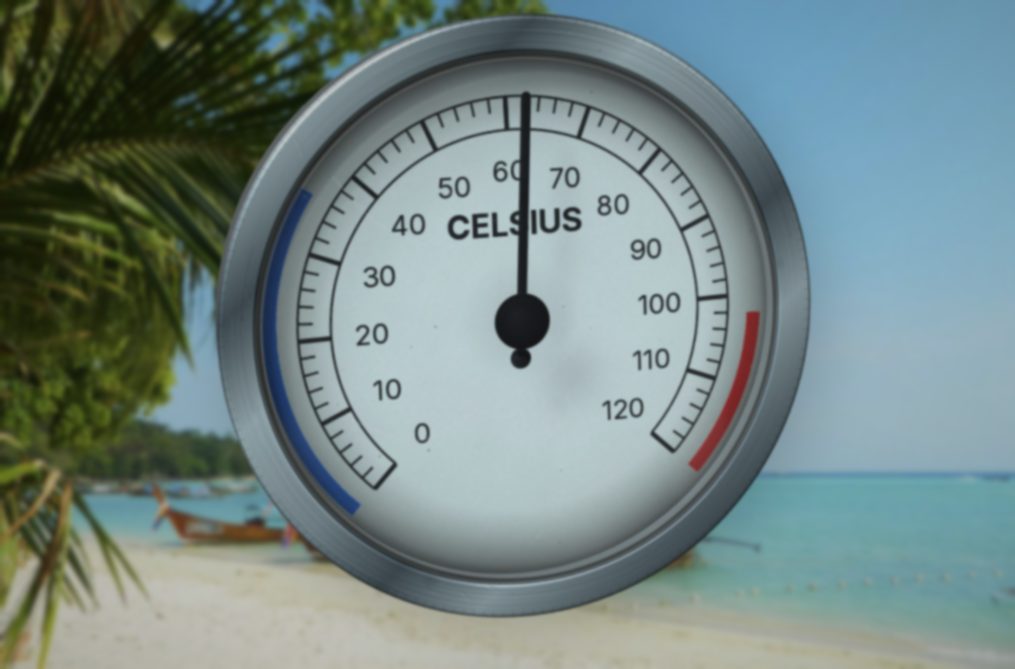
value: **62** °C
